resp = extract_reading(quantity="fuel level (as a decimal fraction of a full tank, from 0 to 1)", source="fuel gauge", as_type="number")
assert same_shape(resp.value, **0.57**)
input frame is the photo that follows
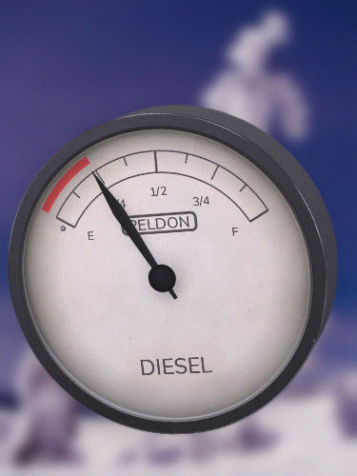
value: **0.25**
